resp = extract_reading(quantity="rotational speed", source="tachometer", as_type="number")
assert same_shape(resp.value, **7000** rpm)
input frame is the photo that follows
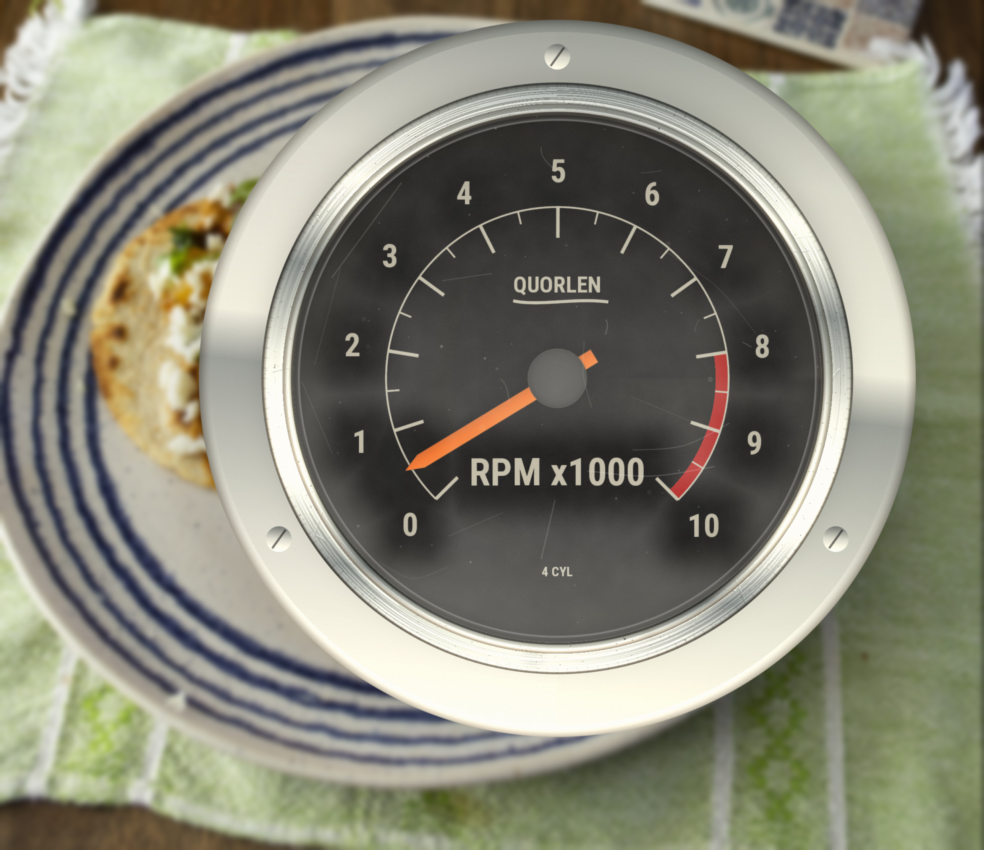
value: **500** rpm
